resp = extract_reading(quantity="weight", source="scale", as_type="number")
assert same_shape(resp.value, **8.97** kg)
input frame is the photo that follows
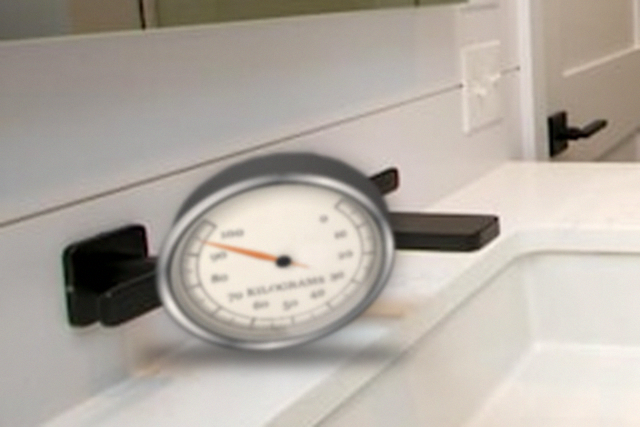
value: **95** kg
